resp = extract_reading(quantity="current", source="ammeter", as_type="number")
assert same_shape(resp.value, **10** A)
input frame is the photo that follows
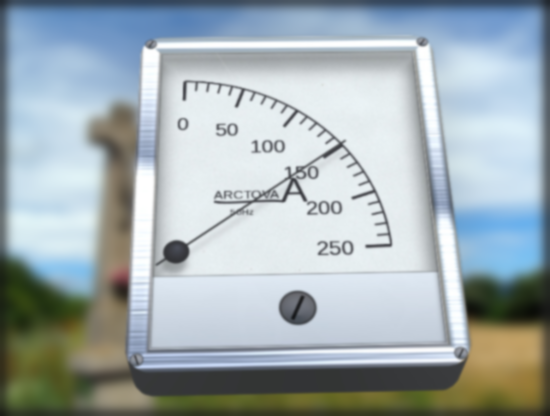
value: **150** A
